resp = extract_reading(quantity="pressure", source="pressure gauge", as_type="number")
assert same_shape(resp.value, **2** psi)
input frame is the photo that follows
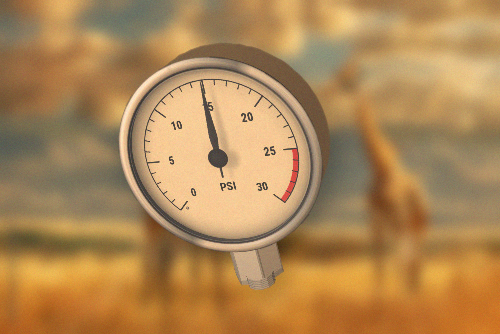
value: **15** psi
